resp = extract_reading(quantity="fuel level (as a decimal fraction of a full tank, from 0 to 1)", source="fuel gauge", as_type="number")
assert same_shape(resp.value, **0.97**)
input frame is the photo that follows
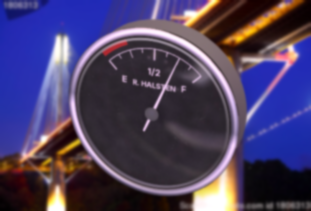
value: **0.75**
